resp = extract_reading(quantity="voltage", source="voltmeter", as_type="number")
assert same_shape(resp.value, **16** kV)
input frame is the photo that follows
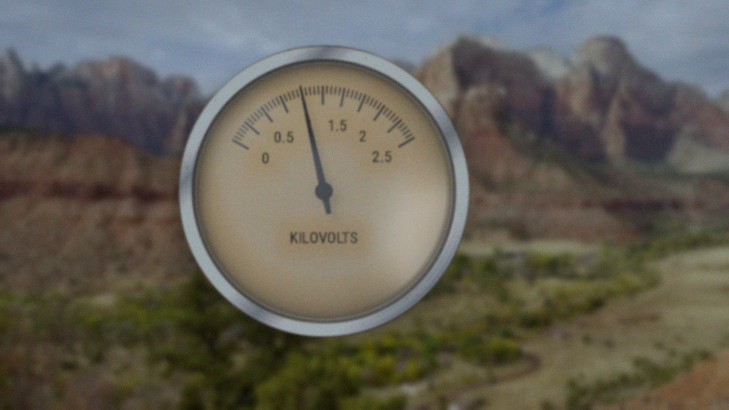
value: **1** kV
